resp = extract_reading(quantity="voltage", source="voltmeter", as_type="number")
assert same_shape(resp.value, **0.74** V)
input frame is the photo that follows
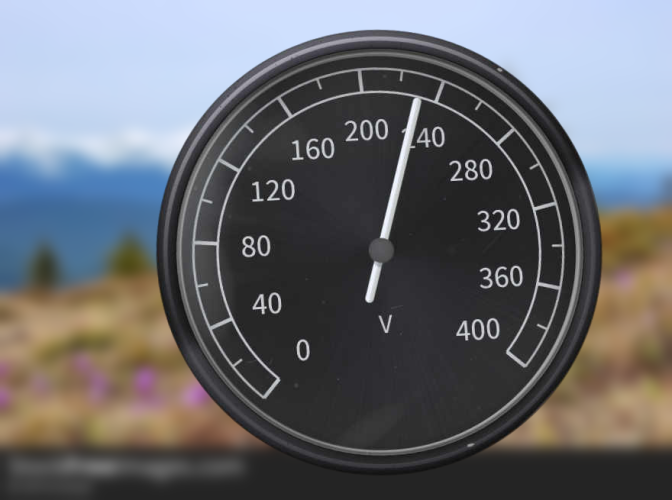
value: **230** V
